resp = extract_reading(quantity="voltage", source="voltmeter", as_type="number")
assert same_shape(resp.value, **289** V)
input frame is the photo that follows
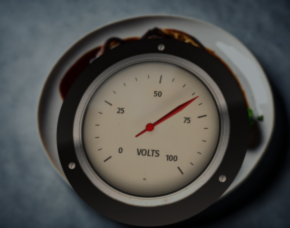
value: **67.5** V
